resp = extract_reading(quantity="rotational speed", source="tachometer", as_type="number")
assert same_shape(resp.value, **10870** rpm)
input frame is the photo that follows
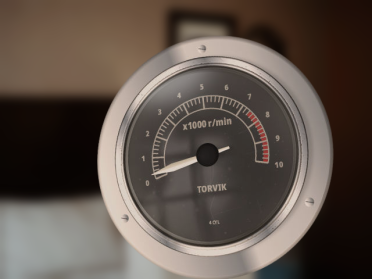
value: **200** rpm
